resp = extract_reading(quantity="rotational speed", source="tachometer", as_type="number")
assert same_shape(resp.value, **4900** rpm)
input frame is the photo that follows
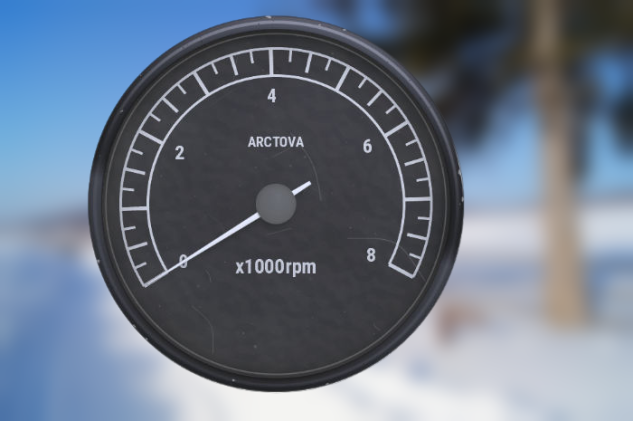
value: **0** rpm
